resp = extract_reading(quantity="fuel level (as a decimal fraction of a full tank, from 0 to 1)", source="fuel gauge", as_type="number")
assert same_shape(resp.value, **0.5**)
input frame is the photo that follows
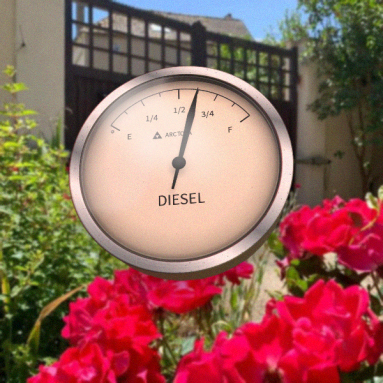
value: **0.625**
